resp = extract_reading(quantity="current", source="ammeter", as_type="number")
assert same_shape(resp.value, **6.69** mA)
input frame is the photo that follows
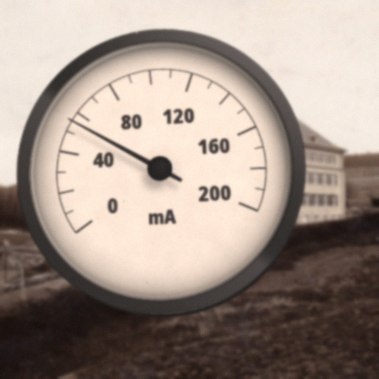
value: **55** mA
